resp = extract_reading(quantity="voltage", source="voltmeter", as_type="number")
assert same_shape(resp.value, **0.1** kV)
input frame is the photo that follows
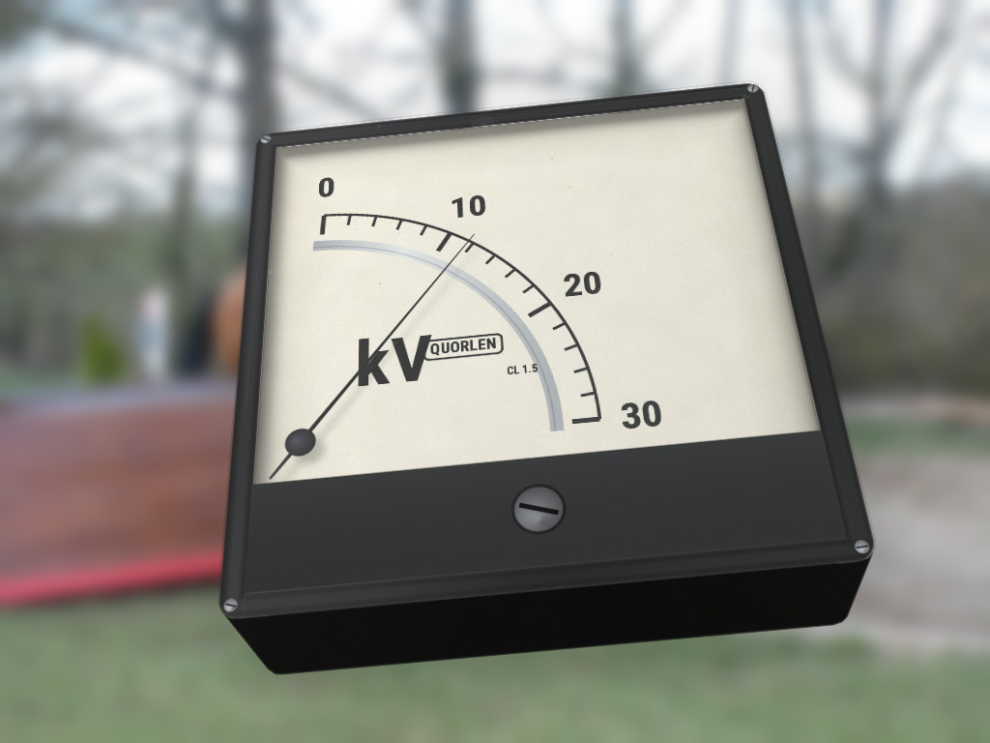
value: **12** kV
